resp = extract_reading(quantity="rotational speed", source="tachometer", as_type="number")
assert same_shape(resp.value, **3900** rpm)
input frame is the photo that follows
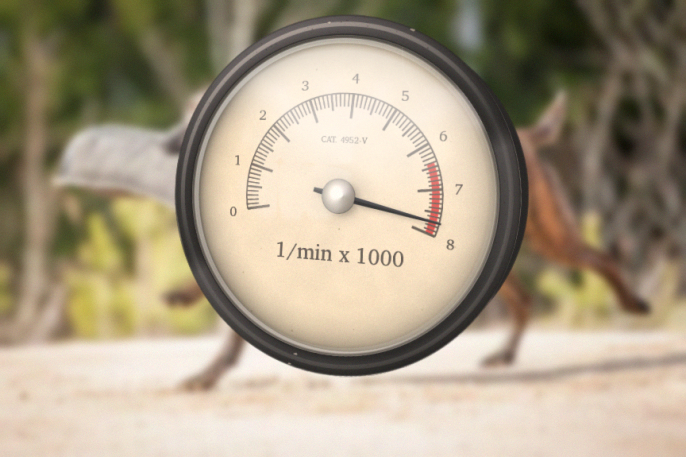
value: **7700** rpm
